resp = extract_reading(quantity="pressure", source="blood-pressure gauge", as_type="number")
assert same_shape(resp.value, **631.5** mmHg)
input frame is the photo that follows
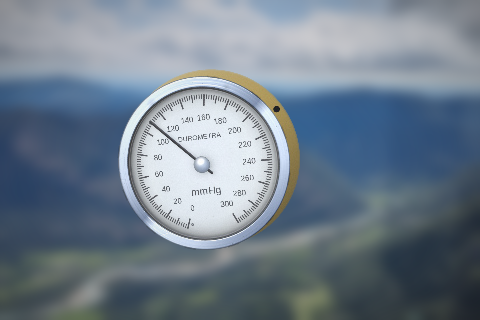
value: **110** mmHg
